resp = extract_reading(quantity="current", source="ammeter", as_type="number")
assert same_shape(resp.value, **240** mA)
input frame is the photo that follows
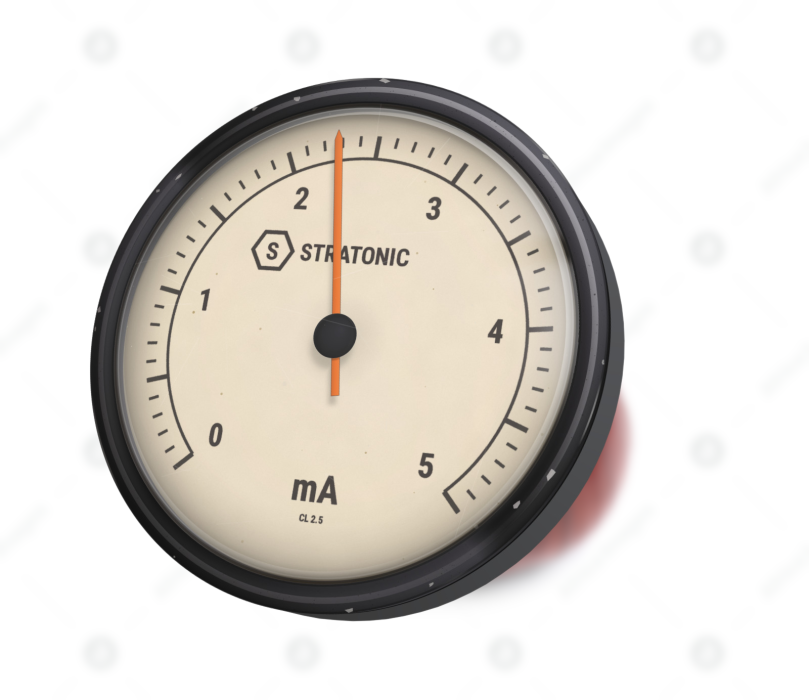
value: **2.3** mA
